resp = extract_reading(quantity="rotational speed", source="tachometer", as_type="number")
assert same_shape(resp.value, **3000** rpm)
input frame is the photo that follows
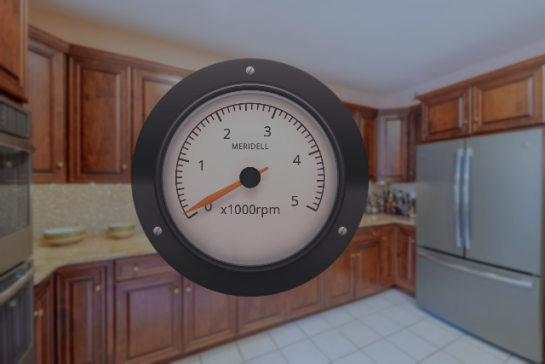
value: **100** rpm
